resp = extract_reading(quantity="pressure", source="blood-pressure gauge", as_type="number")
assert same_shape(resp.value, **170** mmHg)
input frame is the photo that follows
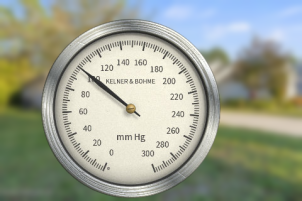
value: **100** mmHg
